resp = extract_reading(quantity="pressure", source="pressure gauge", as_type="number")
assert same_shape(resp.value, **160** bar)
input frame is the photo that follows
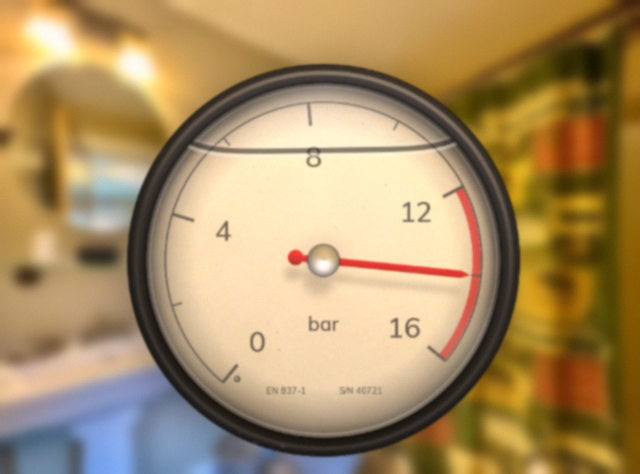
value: **14** bar
